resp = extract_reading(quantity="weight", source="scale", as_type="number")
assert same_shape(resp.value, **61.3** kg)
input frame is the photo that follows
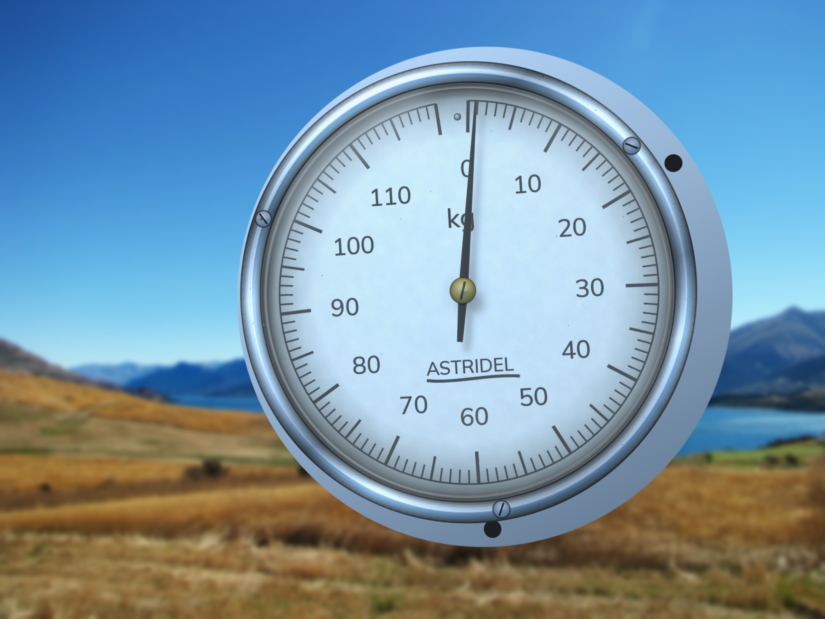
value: **1** kg
